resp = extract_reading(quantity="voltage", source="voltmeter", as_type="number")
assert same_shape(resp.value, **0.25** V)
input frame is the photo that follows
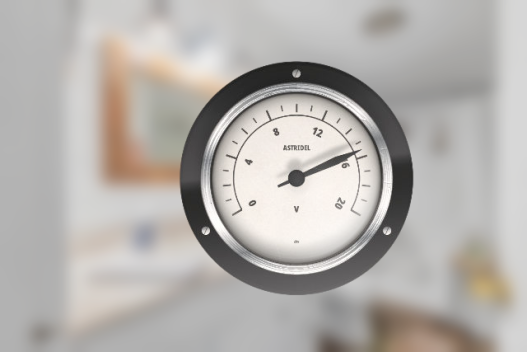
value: **15.5** V
